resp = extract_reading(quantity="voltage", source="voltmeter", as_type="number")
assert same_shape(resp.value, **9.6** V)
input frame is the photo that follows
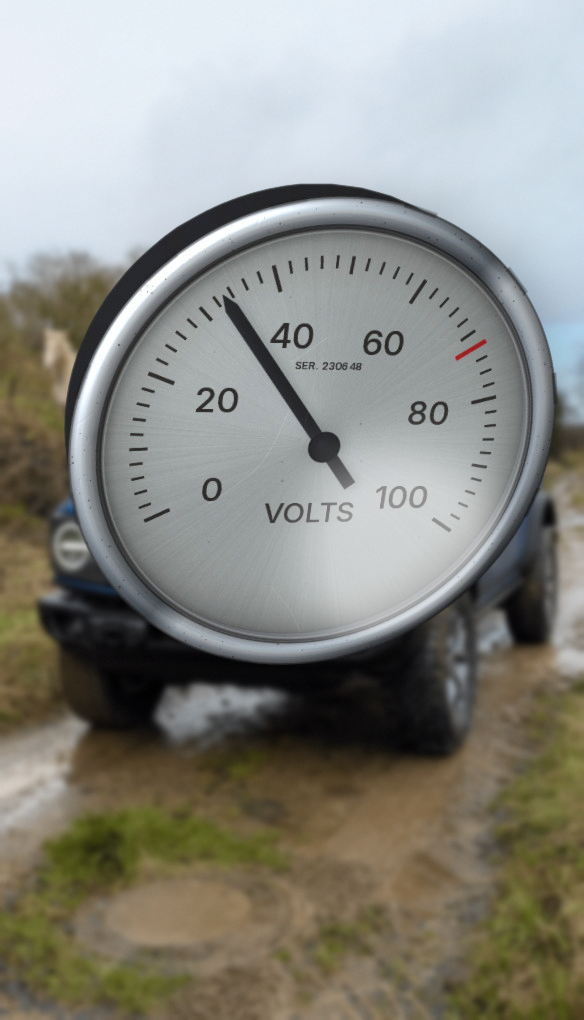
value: **33** V
